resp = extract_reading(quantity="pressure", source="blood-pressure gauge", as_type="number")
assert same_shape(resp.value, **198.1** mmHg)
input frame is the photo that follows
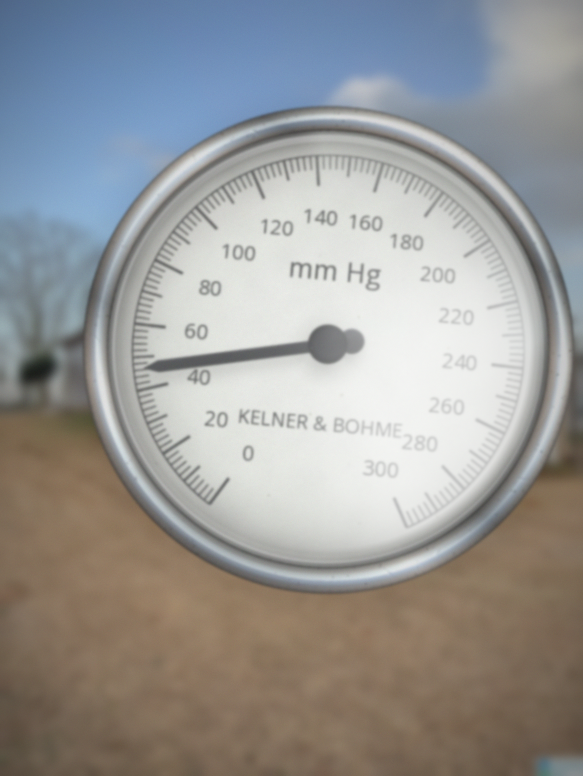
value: **46** mmHg
